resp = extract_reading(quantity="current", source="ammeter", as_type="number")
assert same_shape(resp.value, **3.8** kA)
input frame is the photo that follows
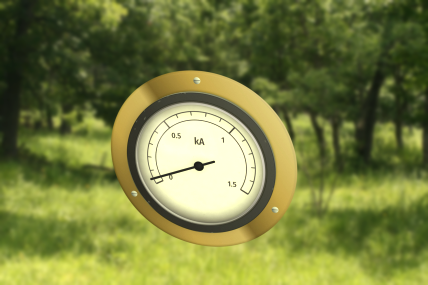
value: **0.05** kA
